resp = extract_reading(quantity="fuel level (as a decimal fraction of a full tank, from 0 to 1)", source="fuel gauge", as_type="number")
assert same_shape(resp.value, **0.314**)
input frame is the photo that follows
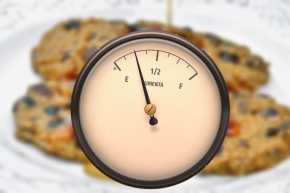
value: **0.25**
